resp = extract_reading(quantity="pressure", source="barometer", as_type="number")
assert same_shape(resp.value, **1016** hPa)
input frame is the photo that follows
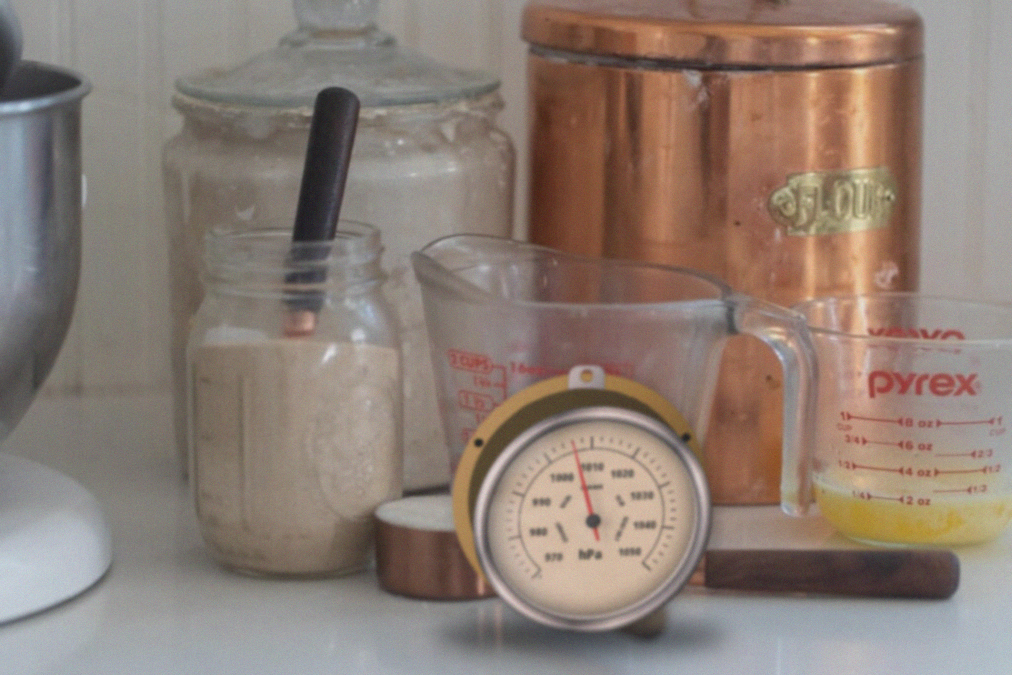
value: **1006** hPa
